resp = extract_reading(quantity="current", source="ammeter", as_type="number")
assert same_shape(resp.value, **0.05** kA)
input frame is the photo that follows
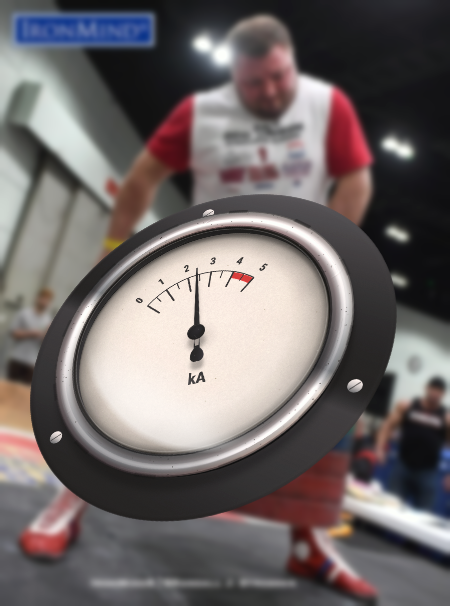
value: **2.5** kA
